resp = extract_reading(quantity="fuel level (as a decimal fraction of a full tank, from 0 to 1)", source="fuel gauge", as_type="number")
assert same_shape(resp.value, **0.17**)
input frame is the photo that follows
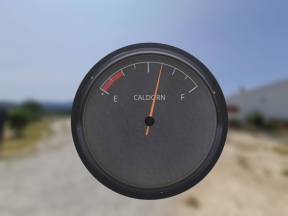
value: **0.625**
